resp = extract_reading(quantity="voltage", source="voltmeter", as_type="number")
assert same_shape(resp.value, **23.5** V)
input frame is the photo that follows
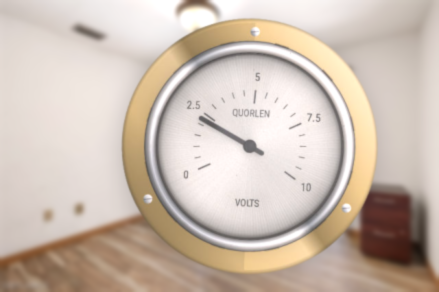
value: **2.25** V
